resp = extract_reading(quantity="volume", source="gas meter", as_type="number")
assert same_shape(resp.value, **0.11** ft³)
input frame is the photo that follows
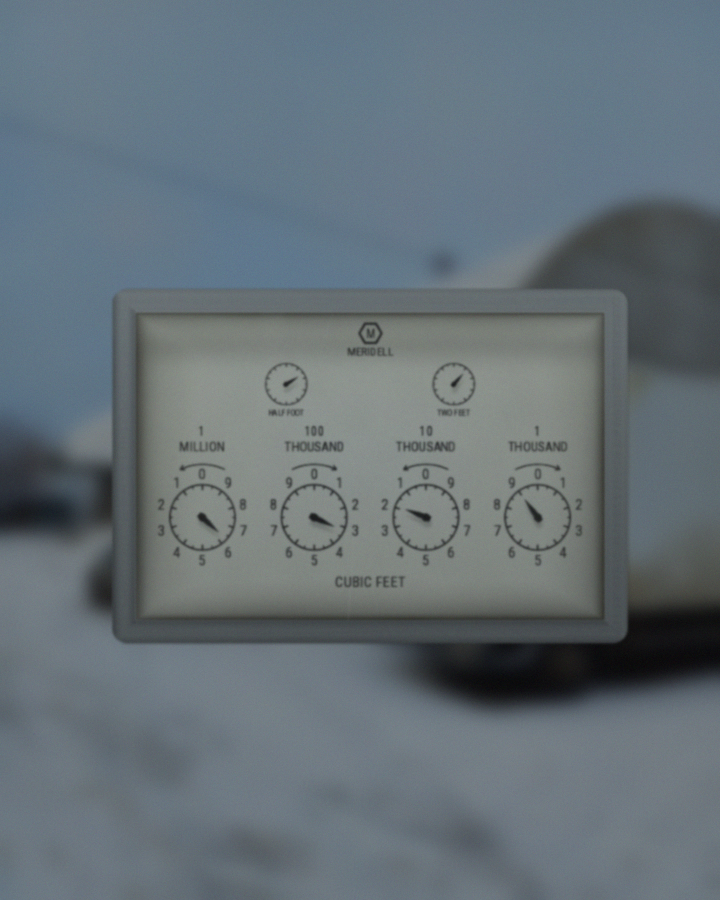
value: **631900** ft³
